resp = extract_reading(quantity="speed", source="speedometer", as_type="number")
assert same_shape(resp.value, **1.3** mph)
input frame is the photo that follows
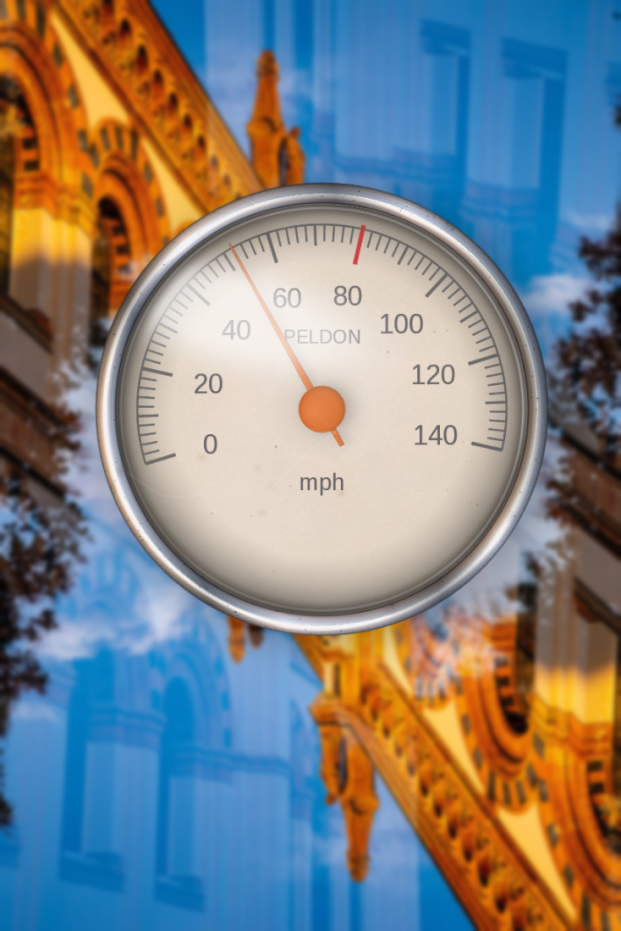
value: **52** mph
